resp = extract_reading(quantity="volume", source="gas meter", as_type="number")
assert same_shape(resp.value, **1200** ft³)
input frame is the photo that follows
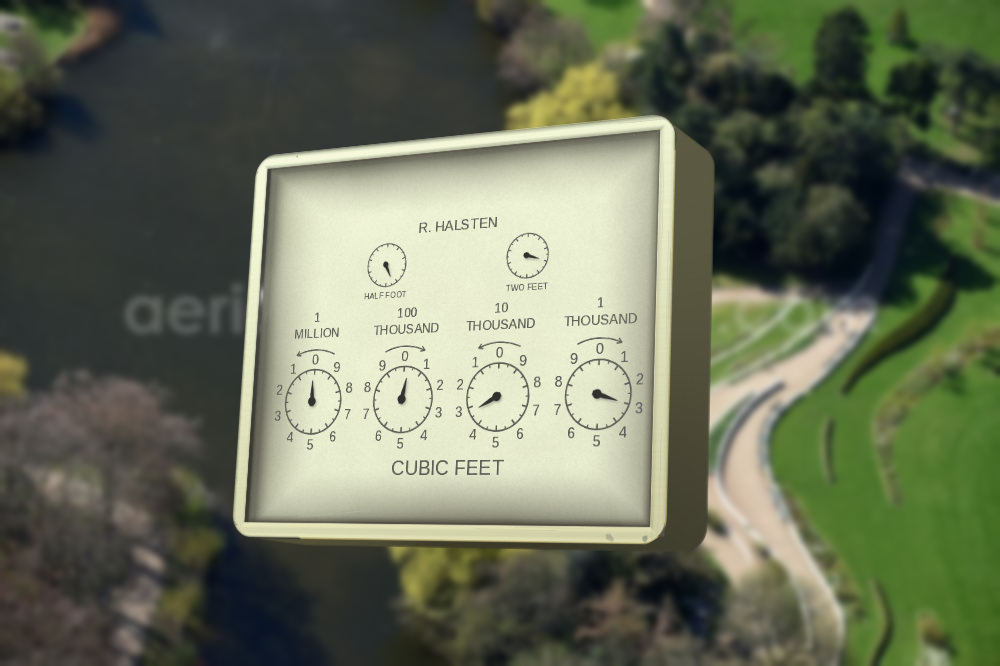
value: **3300** ft³
